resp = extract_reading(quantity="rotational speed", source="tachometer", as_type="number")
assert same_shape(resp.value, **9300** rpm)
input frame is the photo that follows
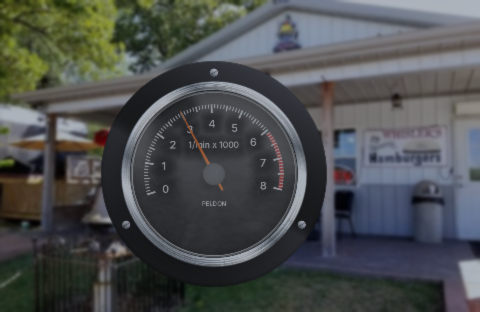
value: **3000** rpm
